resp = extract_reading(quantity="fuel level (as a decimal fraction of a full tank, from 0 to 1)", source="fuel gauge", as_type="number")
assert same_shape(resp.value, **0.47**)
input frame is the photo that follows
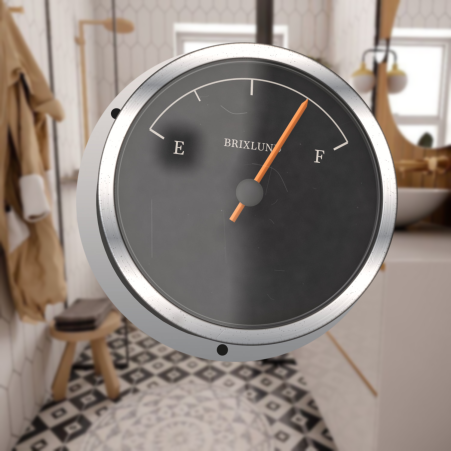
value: **0.75**
